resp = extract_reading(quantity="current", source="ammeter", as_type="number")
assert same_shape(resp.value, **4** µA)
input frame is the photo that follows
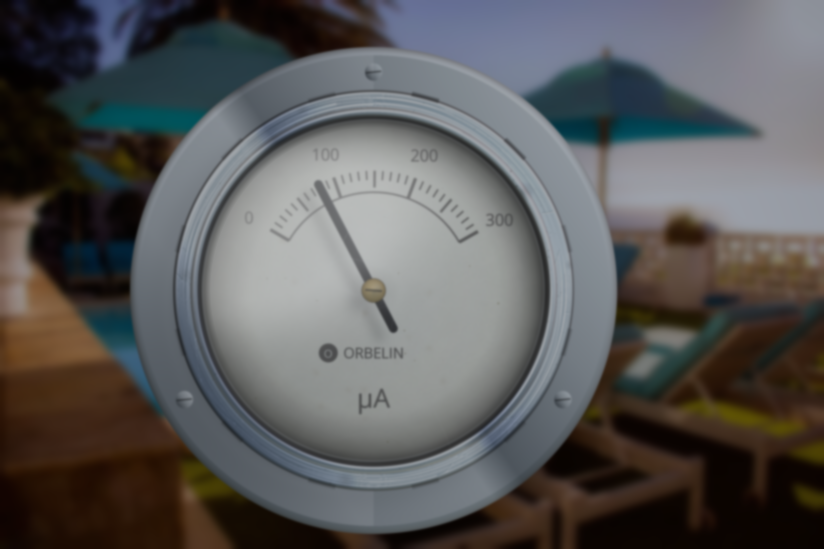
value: **80** µA
